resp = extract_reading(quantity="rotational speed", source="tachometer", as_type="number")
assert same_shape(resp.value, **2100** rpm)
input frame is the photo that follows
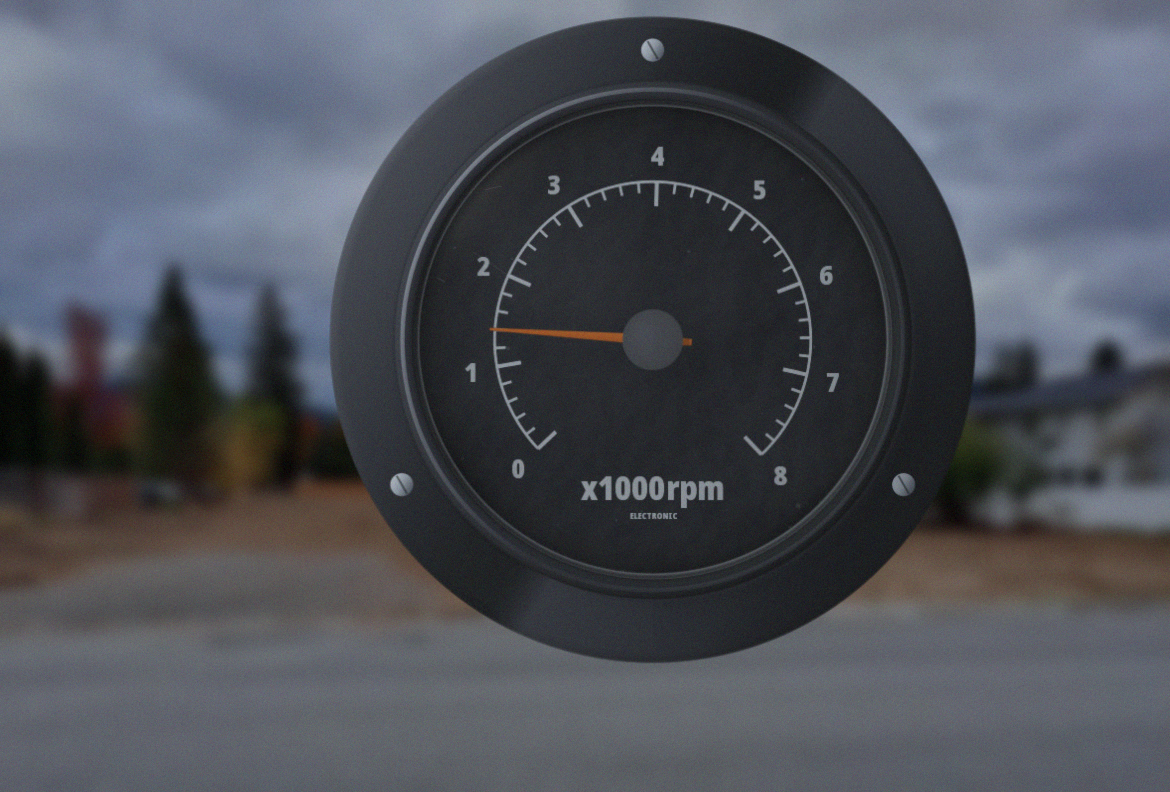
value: **1400** rpm
